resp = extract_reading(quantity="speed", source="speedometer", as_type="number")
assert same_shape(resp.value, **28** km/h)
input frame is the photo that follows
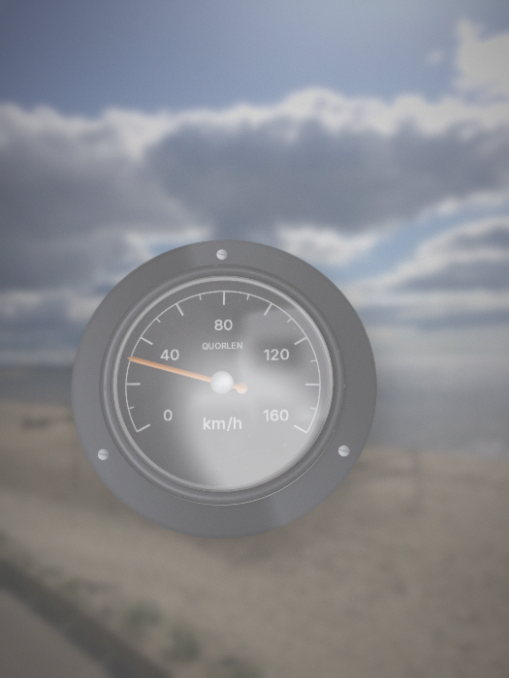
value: **30** km/h
